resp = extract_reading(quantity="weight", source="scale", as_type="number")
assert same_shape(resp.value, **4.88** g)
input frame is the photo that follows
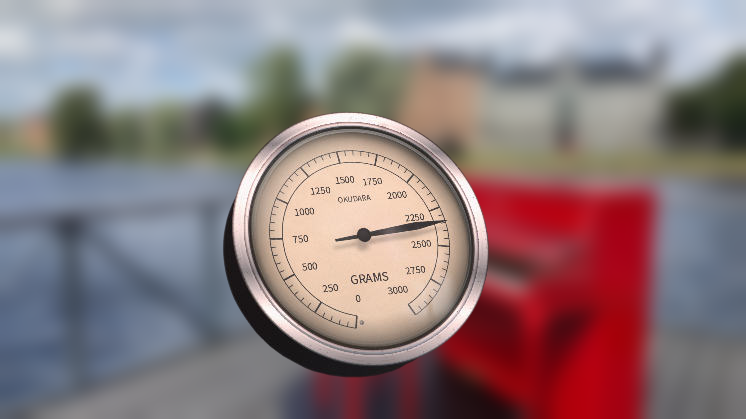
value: **2350** g
